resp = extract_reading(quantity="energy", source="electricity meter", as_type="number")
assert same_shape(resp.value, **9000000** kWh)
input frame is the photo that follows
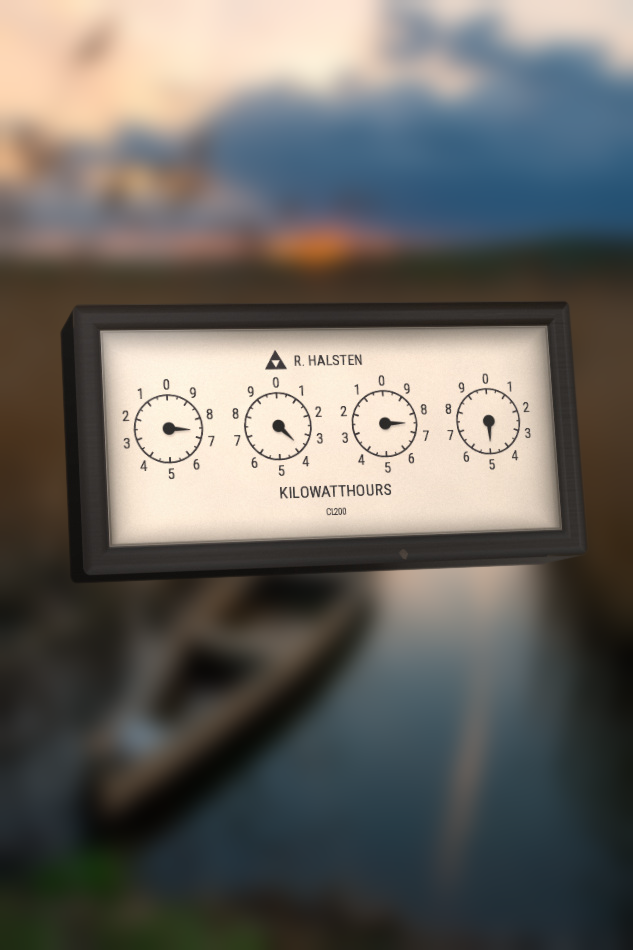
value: **7375** kWh
